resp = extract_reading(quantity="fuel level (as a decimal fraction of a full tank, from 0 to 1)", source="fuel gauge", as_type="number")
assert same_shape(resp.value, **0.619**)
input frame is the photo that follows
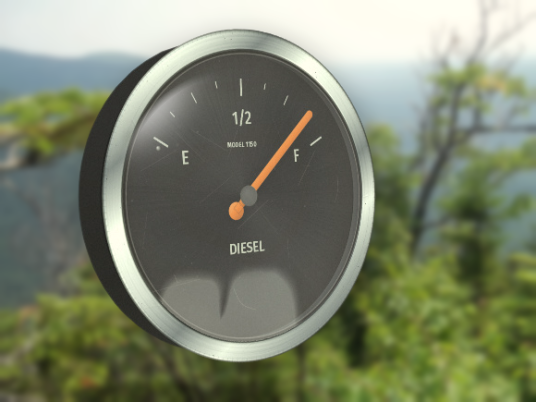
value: **0.875**
